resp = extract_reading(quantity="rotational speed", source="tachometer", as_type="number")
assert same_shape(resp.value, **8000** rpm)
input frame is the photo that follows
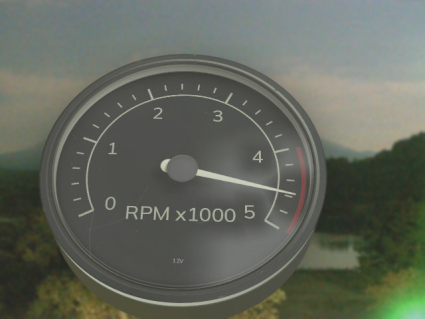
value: **4600** rpm
